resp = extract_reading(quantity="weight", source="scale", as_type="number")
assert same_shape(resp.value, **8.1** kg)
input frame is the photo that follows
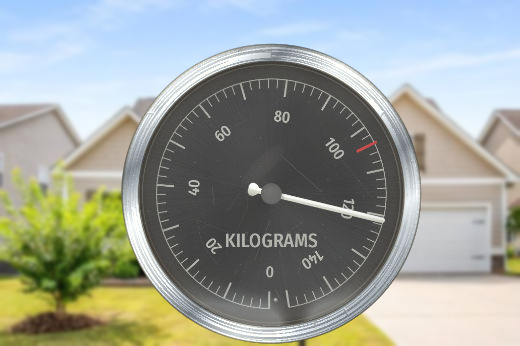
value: **121** kg
